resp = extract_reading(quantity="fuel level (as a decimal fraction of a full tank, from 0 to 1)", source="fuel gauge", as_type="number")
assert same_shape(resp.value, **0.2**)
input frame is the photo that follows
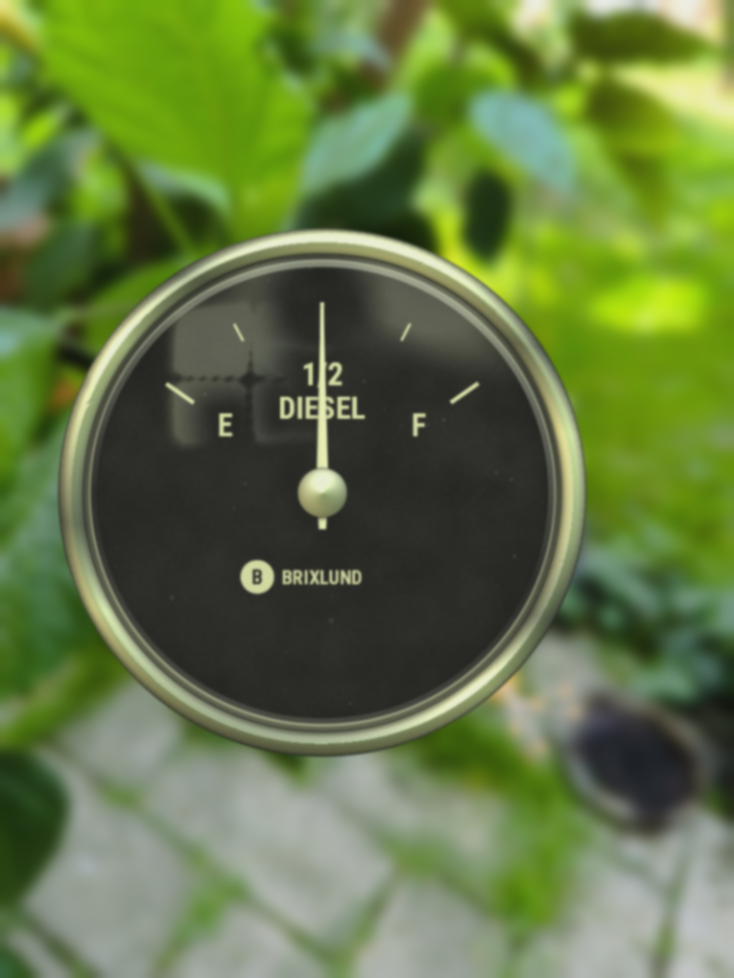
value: **0.5**
